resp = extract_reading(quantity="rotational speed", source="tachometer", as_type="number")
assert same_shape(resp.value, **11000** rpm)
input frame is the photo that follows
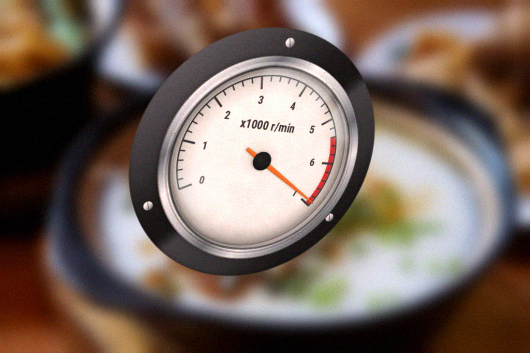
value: **6900** rpm
